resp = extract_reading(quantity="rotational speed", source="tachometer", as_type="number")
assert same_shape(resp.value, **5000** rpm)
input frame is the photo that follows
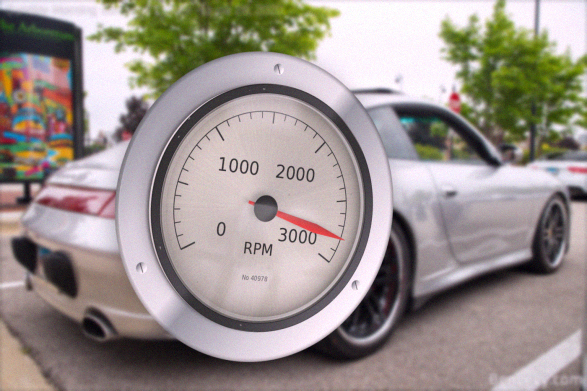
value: **2800** rpm
